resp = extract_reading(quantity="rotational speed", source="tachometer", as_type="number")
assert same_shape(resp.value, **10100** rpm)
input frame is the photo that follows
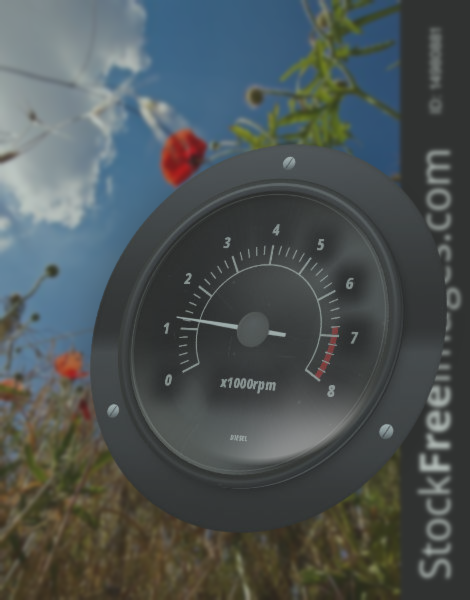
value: **1200** rpm
